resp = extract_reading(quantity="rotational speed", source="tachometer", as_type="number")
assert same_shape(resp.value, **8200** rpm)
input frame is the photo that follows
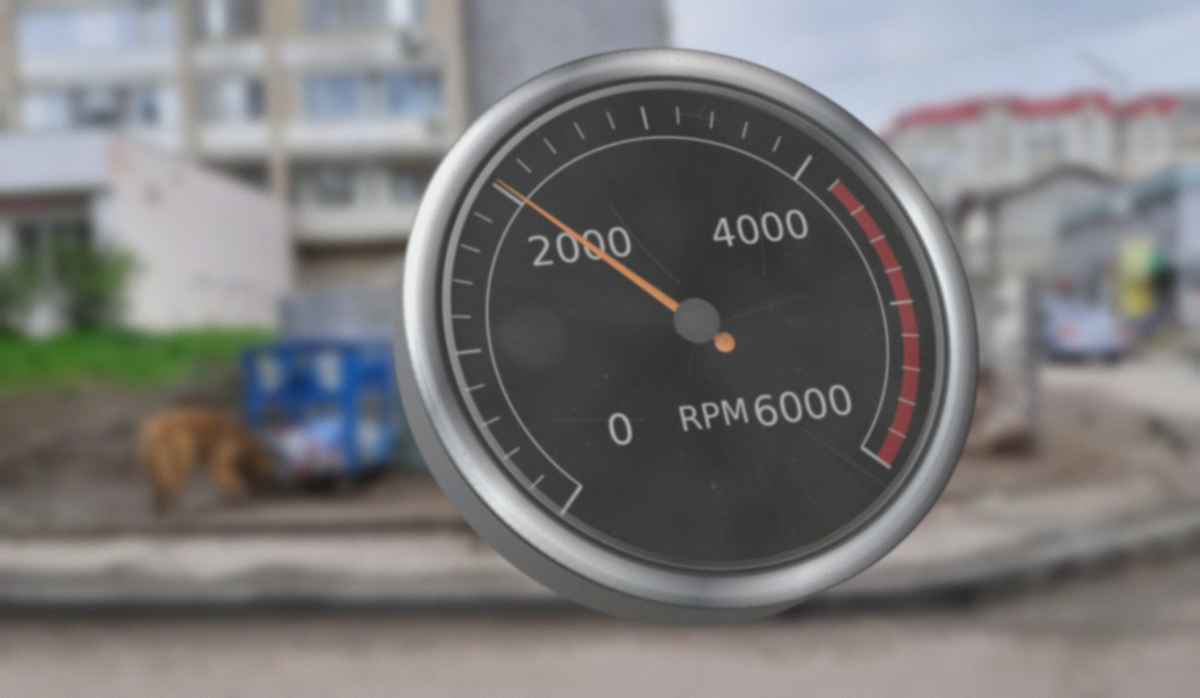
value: **2000** rpm
